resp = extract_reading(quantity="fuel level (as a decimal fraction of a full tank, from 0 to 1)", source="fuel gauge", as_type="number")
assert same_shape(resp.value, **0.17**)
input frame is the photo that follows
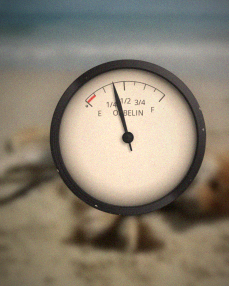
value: **0.375**
